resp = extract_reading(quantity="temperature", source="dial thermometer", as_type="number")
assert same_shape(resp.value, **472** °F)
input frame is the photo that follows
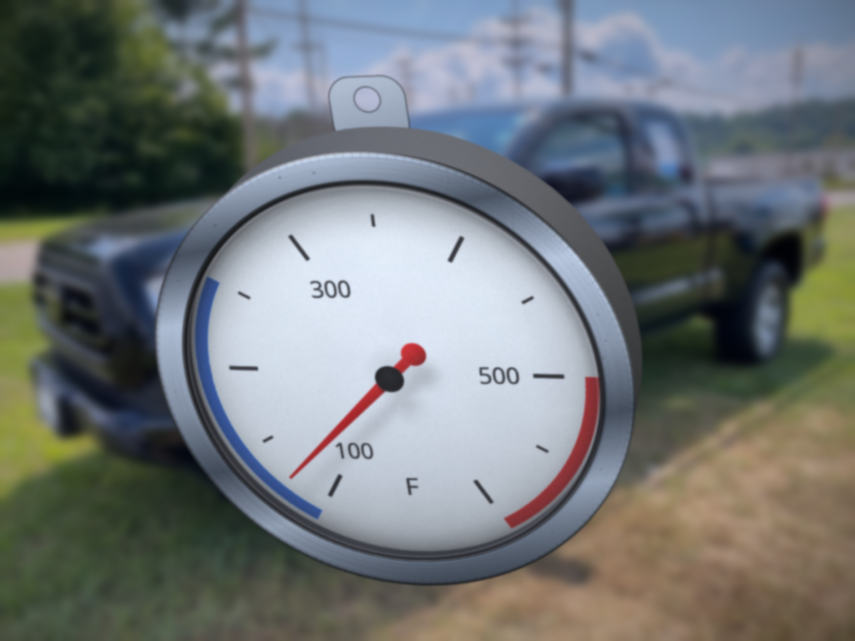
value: **125** °F
